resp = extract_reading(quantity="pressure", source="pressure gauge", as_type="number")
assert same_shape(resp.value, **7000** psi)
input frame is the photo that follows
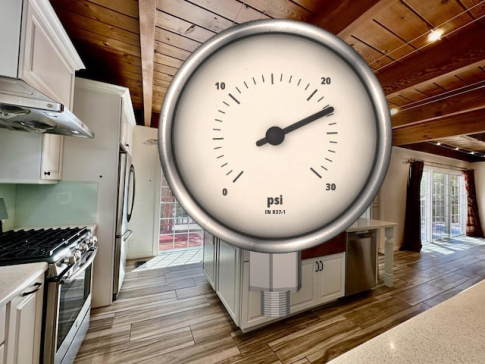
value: **22.5** psi
